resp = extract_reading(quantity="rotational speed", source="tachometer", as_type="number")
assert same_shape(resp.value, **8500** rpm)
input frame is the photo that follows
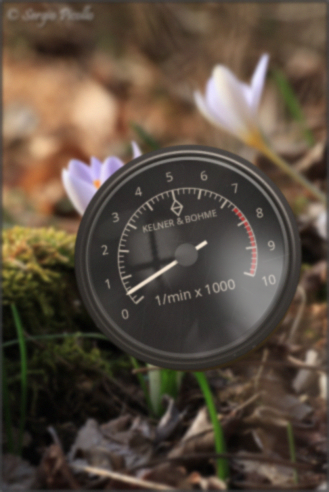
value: **400** rpm
